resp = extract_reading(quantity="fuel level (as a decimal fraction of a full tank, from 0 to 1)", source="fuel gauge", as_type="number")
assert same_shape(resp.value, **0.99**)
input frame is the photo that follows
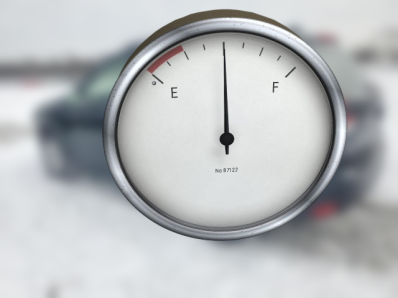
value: **0.5**
